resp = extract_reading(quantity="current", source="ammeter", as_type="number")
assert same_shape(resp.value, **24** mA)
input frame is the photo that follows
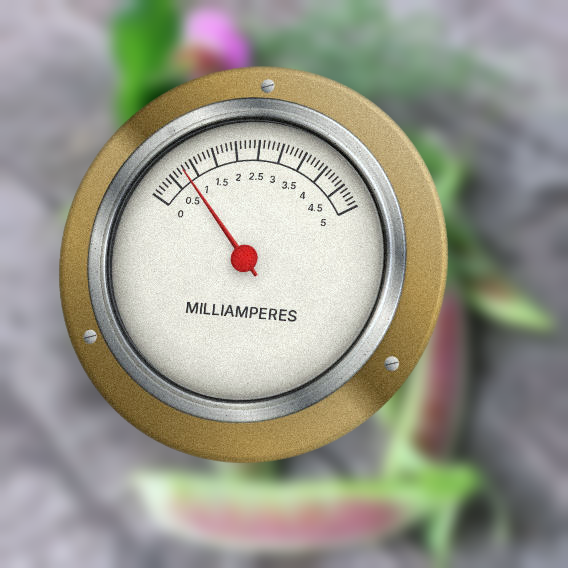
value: **0.8** mA
